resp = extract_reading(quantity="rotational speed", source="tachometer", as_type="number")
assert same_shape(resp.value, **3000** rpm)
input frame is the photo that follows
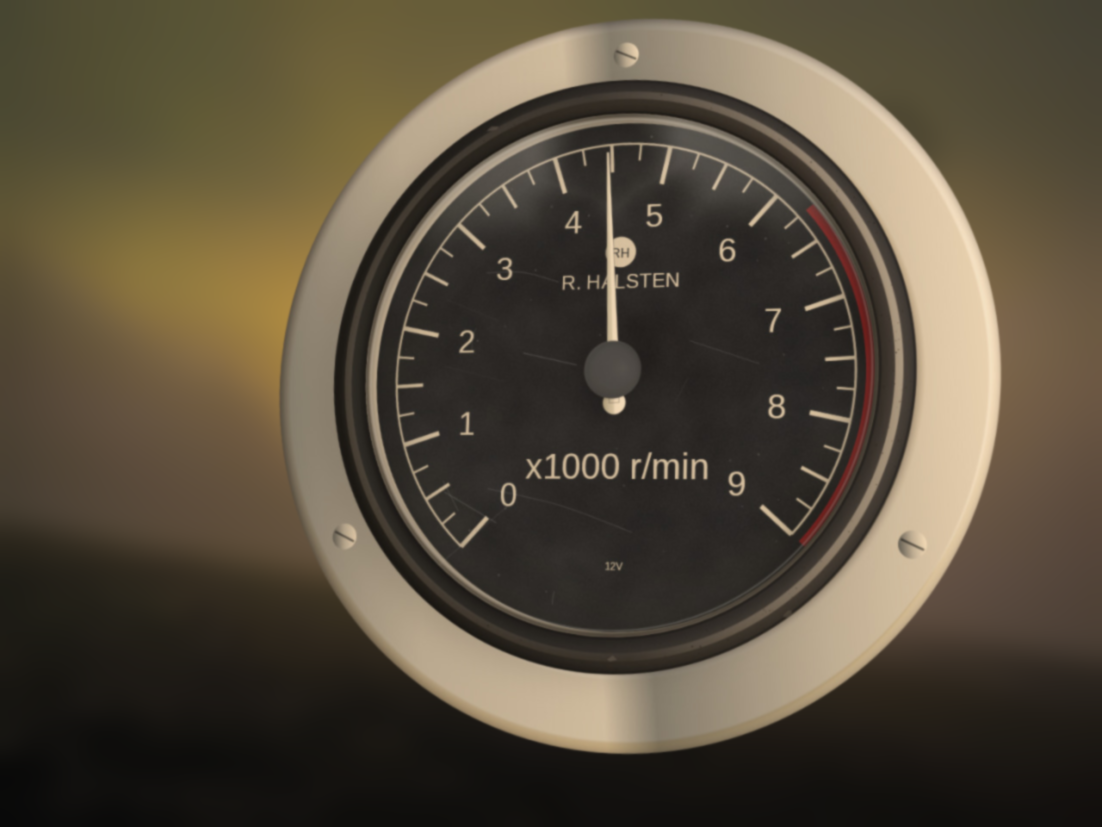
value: **4500** rpm
